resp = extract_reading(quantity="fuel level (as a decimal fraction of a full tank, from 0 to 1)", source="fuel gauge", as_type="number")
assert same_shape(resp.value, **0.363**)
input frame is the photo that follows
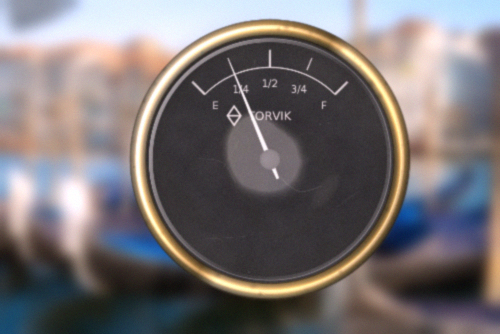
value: **0.25**
